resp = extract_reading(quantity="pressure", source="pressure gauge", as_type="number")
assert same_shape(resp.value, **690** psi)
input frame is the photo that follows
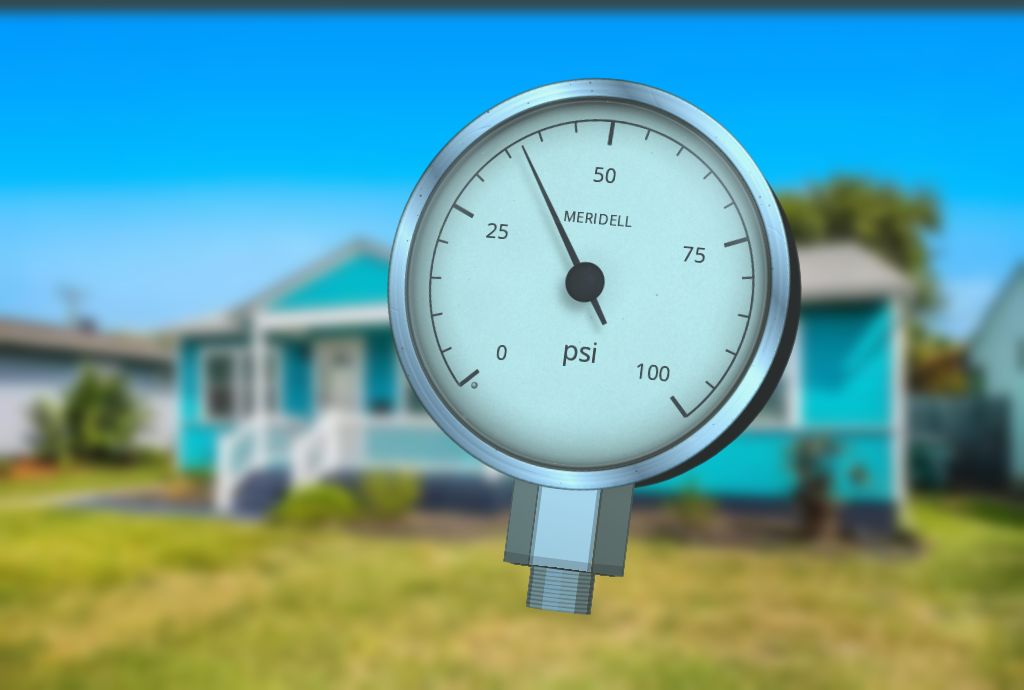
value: **37.5** psi
